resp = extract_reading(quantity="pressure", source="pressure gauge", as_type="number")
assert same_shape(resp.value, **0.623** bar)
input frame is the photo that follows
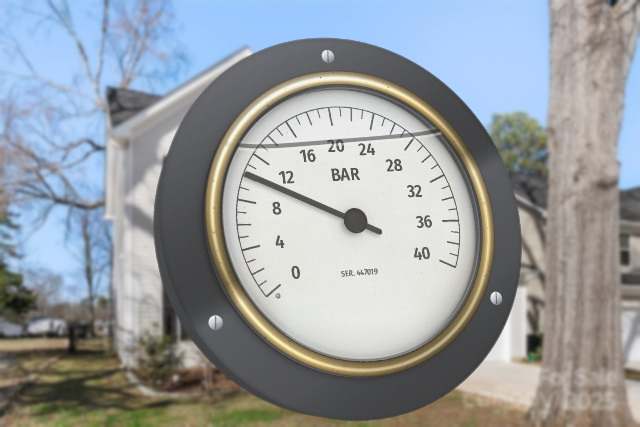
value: **10** bar
